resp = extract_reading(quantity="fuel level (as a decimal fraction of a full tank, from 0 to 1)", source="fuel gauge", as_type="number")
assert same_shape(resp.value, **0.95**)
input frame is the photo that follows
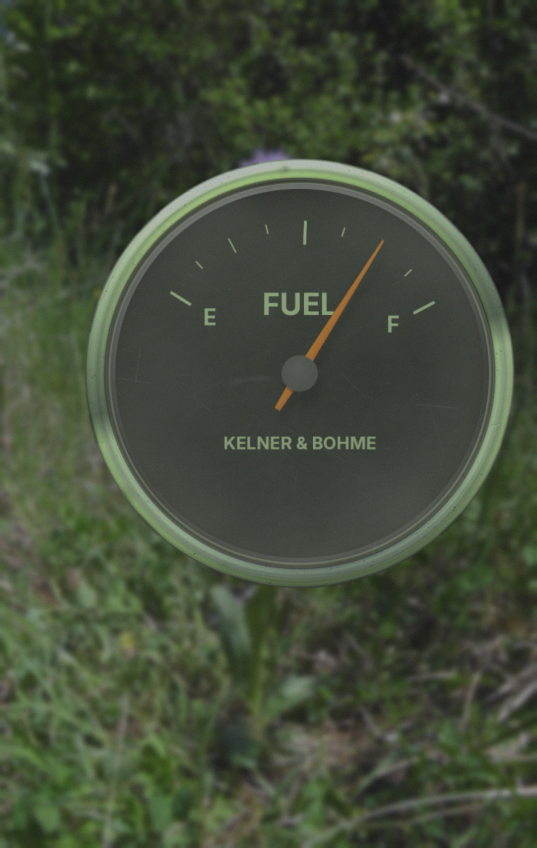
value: **0.75**
